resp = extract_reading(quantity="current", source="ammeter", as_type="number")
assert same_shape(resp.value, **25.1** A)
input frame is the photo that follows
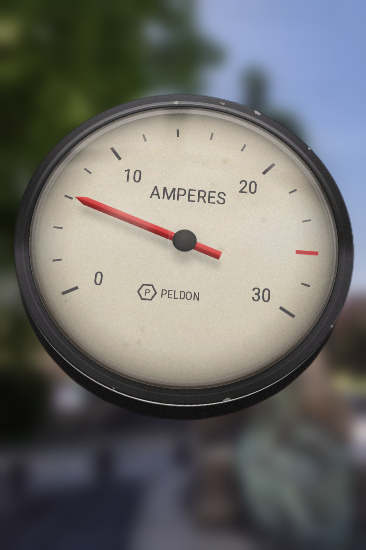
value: **6** A
